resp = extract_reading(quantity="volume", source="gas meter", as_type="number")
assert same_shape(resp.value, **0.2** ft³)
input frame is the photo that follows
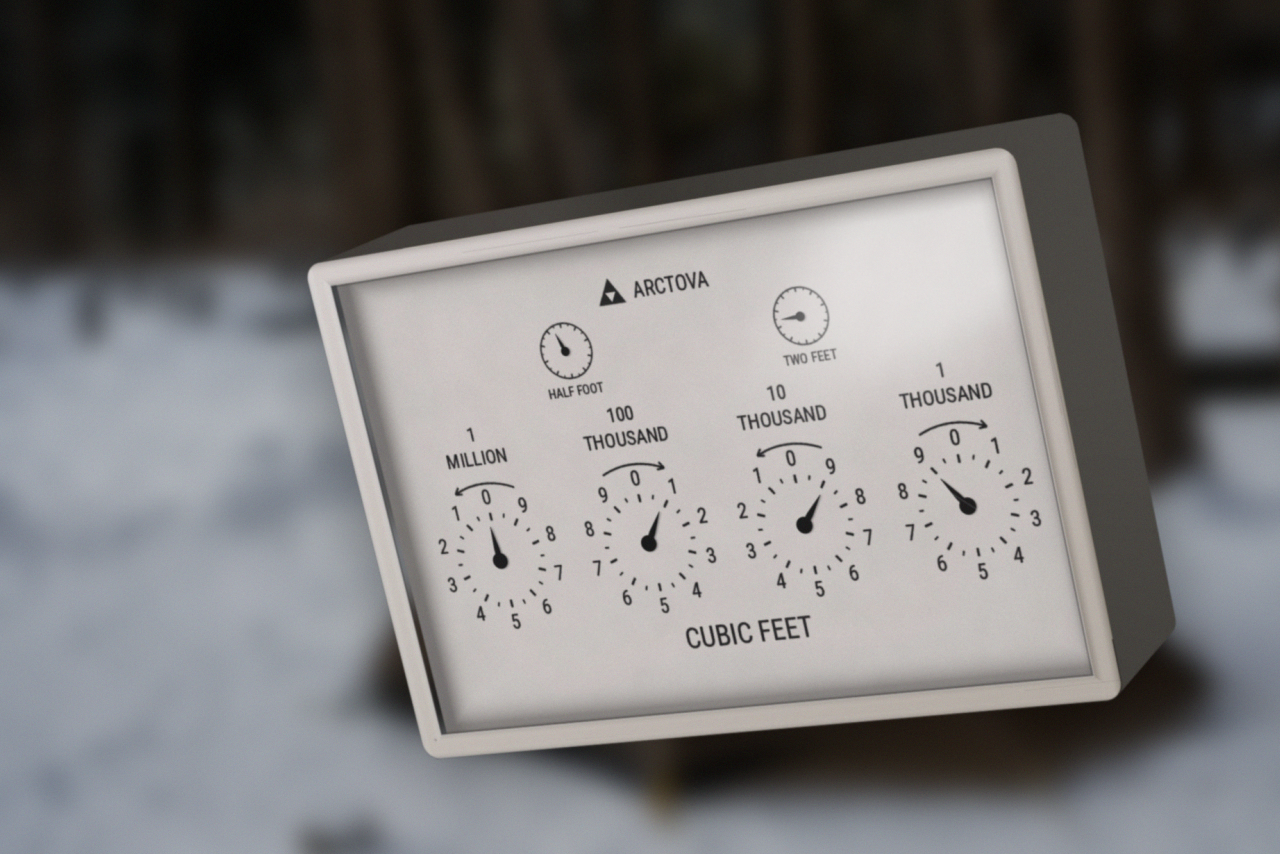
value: **8900** ft³
